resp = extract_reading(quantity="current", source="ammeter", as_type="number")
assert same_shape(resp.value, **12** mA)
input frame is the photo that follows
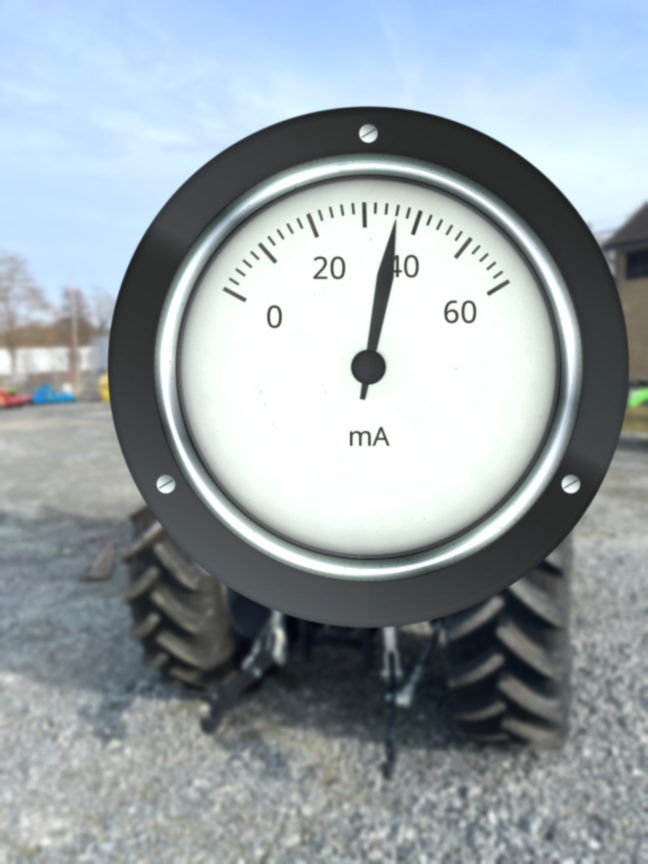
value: **36** mA
